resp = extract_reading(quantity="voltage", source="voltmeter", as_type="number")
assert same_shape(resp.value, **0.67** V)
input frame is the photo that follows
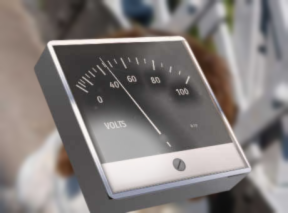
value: **45** V
